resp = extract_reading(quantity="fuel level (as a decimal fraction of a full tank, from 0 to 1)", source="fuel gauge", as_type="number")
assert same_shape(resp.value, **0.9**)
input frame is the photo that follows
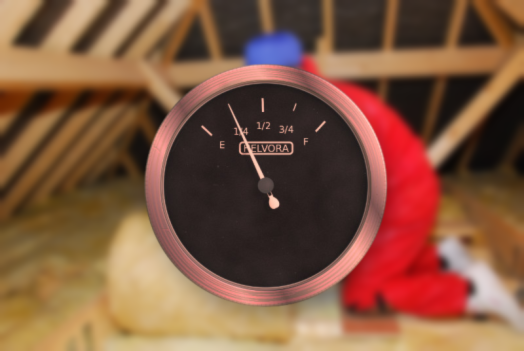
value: **0.25**
